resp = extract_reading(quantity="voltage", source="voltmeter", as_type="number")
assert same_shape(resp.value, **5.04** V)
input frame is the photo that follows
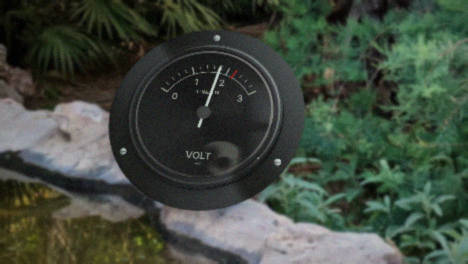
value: **1.8** V
